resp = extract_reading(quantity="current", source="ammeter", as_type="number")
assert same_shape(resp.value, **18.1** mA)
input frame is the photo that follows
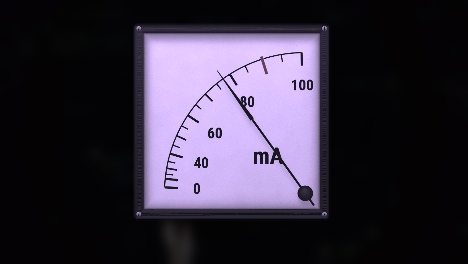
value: **77.5** mA
